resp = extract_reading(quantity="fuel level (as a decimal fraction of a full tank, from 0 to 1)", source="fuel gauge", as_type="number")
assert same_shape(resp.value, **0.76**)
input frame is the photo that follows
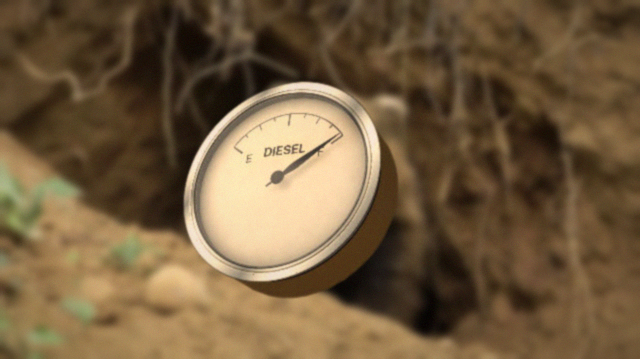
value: **1**
